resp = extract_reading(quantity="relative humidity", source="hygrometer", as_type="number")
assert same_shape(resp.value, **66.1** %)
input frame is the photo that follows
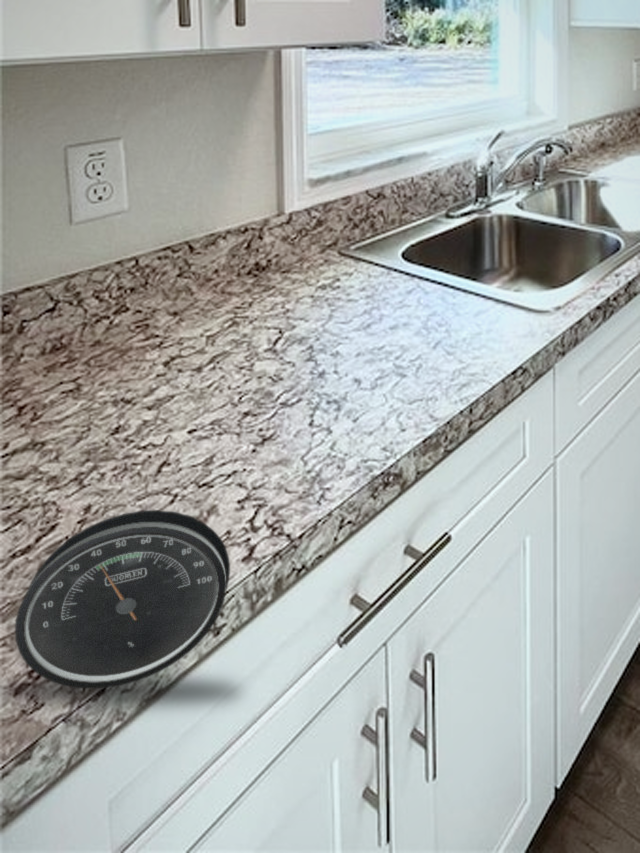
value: **40** %
